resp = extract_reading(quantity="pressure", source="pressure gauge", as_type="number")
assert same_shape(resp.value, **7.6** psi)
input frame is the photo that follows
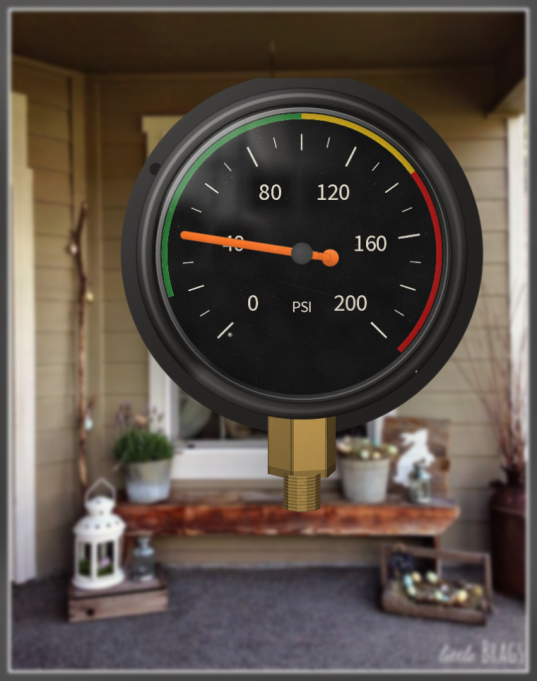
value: **40** psi
